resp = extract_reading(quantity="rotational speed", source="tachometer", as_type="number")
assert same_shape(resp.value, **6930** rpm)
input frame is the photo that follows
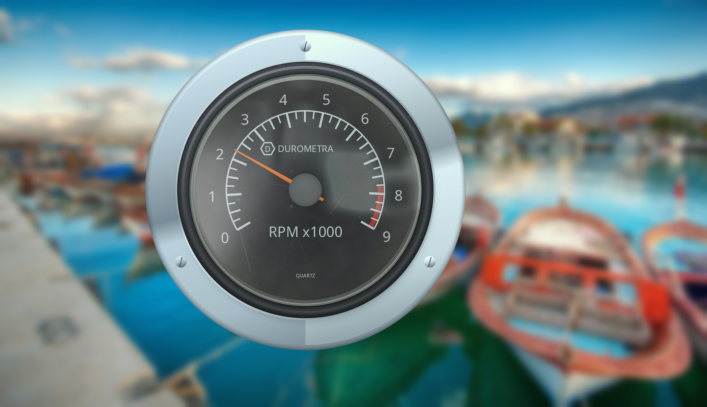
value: **2250** rpm
